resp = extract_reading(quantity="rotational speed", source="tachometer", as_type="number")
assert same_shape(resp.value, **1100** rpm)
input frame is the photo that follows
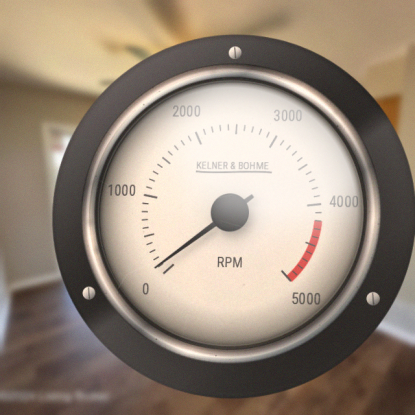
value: **100** rpm
